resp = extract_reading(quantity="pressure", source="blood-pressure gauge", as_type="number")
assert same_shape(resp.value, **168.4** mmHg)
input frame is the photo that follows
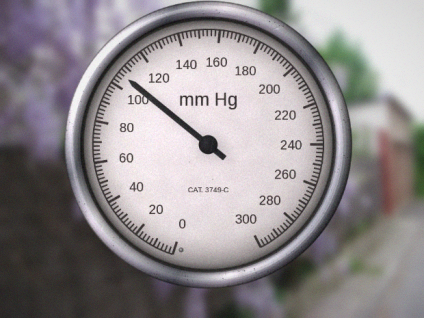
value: **106** mmHg
